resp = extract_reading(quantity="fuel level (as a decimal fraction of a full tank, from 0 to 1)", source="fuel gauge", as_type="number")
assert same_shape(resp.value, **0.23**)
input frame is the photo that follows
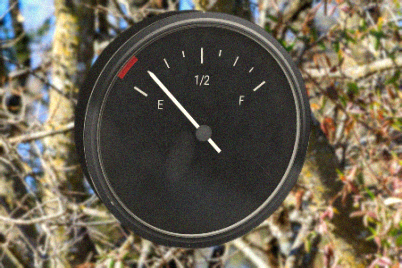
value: **0.125**
